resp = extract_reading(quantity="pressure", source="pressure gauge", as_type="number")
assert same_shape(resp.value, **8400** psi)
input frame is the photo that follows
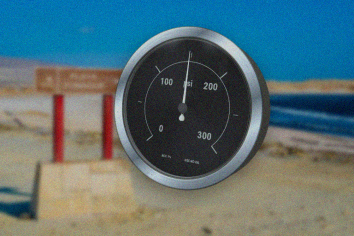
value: **150** psi
